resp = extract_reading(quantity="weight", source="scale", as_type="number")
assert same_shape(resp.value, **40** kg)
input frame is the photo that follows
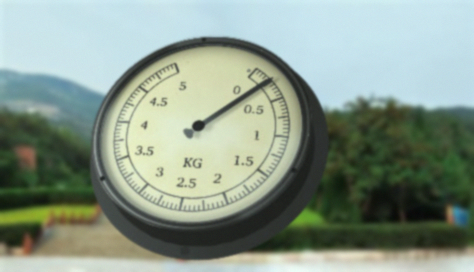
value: **0.25** kg
